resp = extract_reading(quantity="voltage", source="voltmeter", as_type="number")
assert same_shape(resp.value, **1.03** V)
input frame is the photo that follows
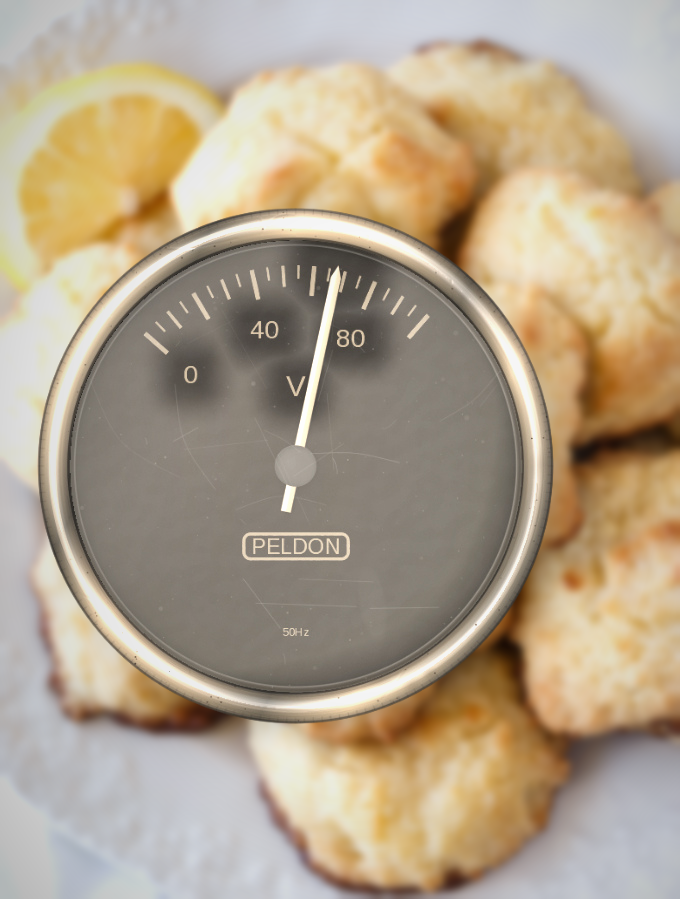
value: **67.5** V
